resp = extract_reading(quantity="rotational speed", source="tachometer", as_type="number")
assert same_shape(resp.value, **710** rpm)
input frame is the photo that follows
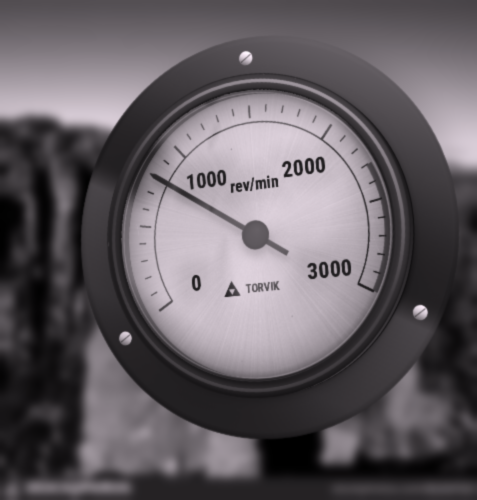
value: **800** rpm
